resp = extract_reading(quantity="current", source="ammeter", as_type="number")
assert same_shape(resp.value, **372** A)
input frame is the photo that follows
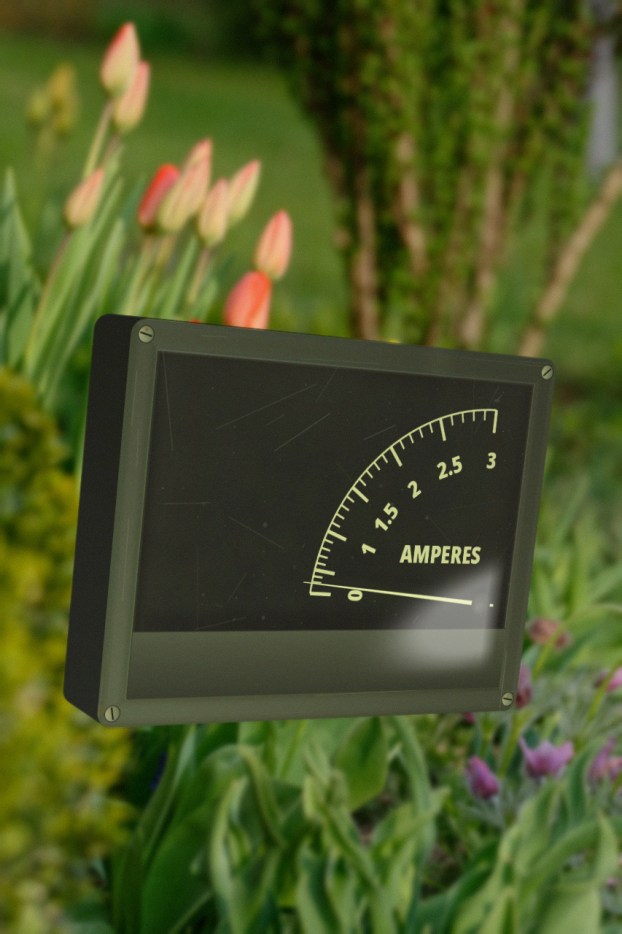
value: **0.3** A
